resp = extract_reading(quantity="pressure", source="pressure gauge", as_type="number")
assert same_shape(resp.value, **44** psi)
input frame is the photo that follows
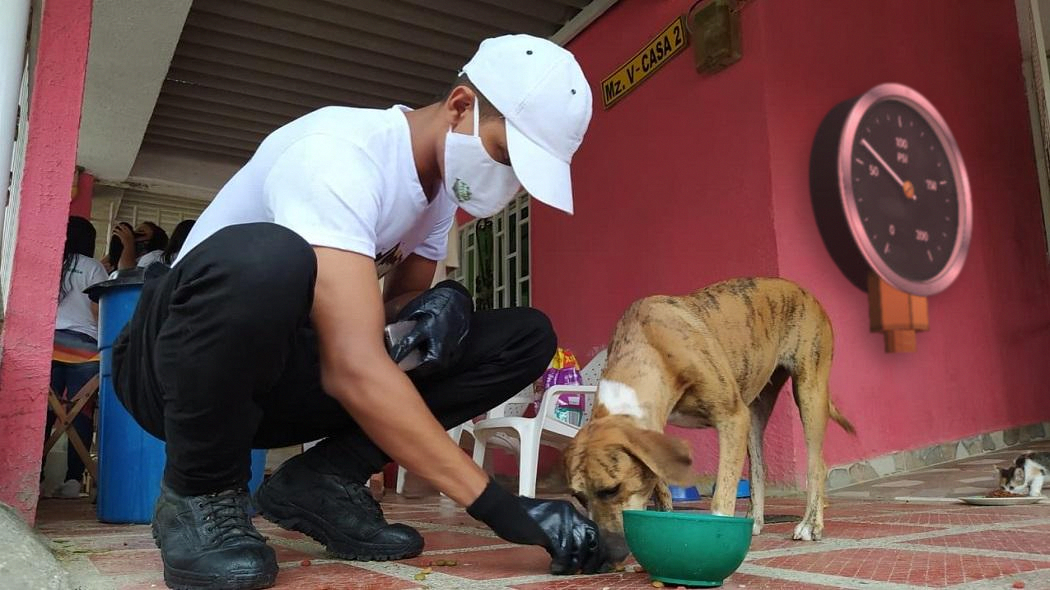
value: **60** psi
